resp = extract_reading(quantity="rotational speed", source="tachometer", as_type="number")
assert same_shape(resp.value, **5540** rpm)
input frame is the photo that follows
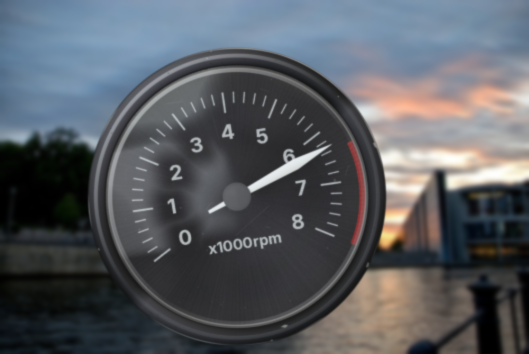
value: **6300** rpm
